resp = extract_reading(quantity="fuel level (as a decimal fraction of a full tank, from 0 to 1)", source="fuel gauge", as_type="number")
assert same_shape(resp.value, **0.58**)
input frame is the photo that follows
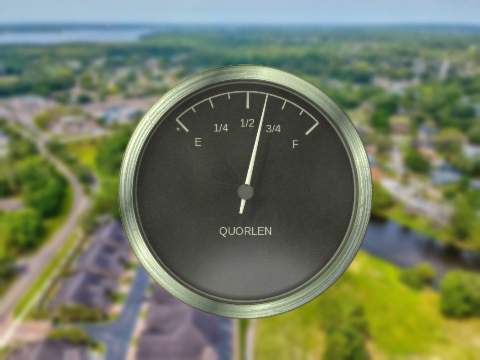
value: **0.625**
